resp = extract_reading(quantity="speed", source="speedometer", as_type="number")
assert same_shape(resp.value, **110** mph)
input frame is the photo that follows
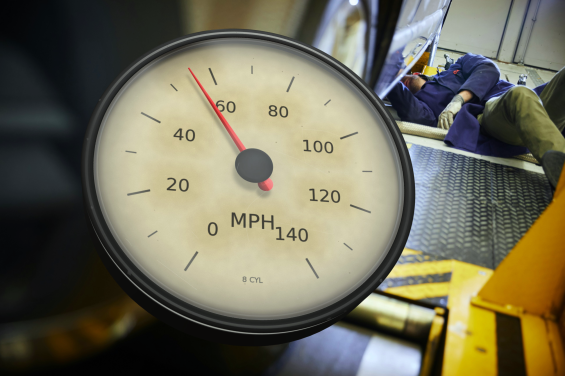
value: **55** mph
